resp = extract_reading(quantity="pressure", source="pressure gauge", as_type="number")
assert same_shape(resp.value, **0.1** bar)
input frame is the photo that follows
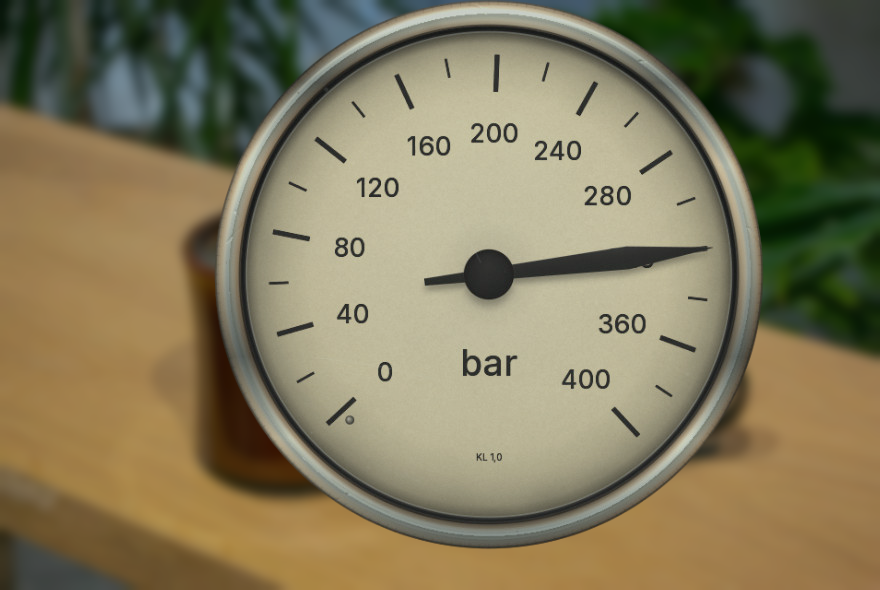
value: **320** bar
